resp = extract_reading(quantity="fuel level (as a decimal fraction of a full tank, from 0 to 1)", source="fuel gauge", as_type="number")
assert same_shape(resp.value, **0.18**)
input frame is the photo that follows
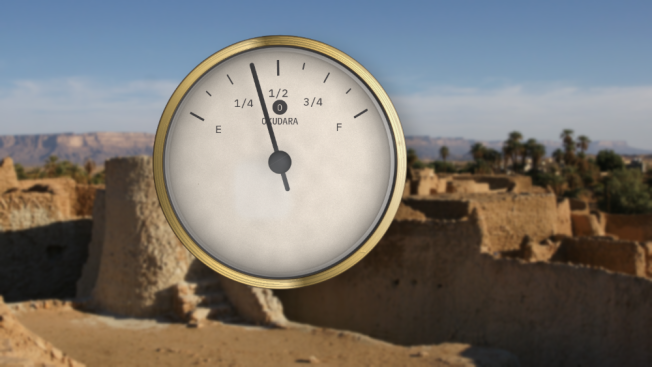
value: **0.375**
